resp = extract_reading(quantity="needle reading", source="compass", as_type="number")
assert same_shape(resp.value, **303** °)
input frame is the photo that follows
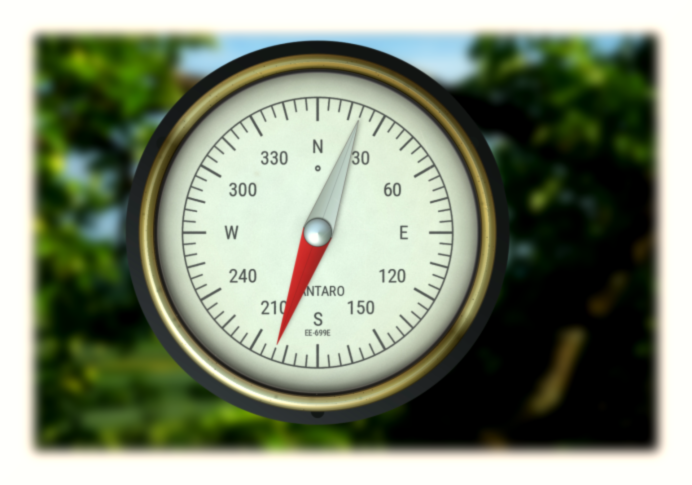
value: **200** °
